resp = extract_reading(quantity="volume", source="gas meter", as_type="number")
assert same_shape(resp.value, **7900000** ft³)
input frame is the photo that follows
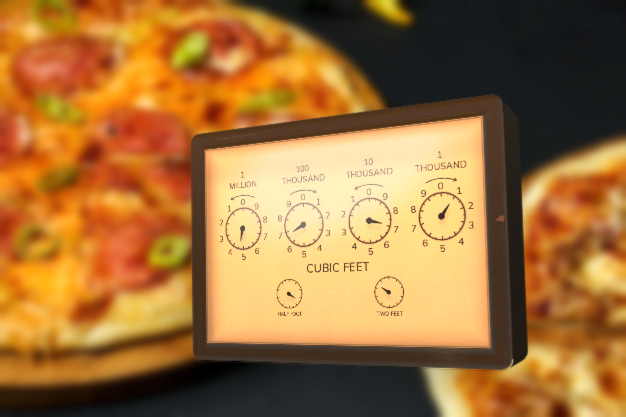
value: **467100** ft³
